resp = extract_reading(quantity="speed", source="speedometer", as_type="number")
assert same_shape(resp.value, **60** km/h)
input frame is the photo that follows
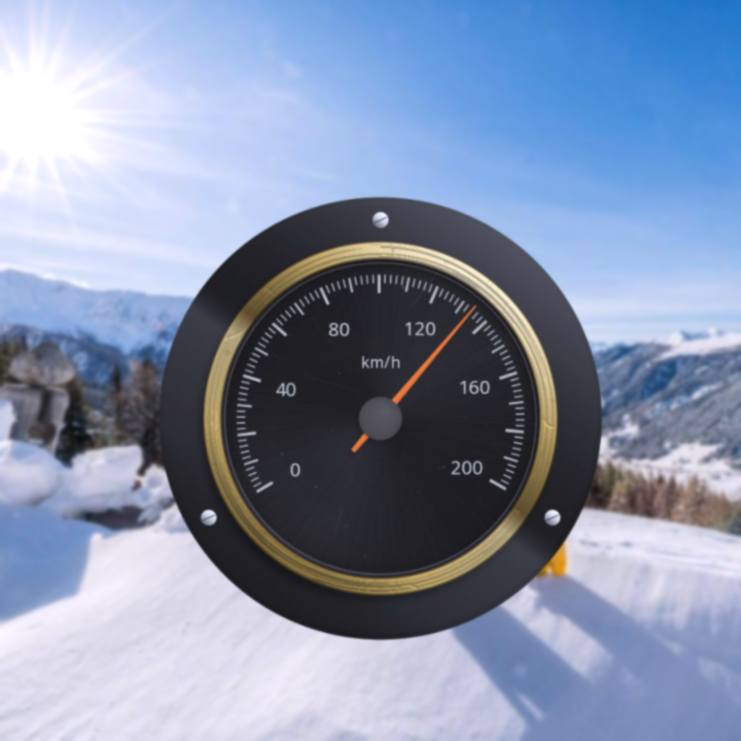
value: **134** km/h
